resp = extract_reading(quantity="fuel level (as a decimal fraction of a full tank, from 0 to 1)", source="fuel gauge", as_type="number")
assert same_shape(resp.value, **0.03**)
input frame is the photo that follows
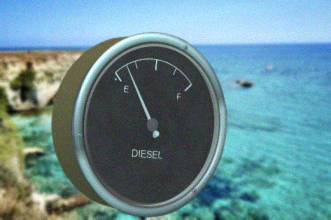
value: **0.125**
